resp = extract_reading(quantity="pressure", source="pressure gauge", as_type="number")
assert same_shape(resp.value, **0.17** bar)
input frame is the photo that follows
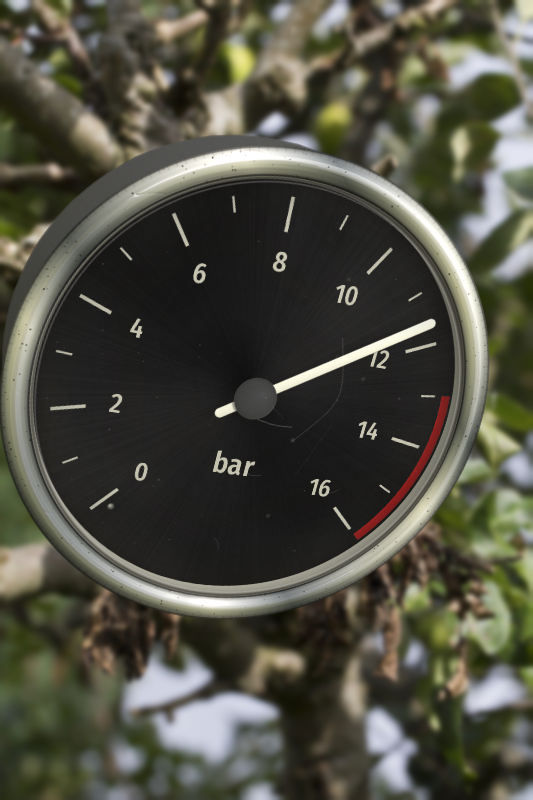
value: **11.5** bar
